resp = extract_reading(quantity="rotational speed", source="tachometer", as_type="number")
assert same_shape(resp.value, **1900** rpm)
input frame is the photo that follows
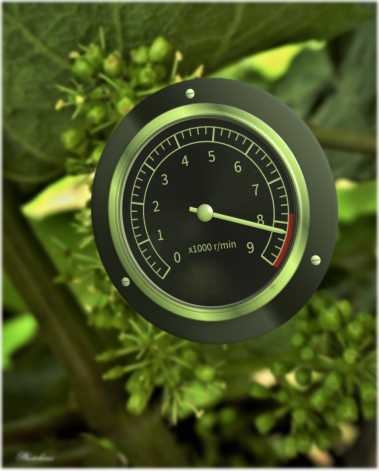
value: **8200** rpm
